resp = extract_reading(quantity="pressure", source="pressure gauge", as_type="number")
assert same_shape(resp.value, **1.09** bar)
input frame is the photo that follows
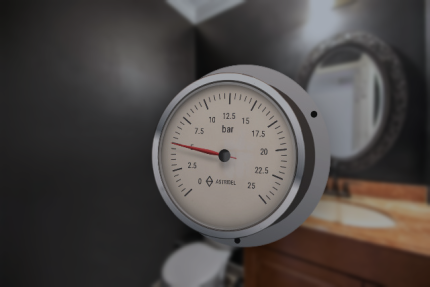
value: **5** bar
